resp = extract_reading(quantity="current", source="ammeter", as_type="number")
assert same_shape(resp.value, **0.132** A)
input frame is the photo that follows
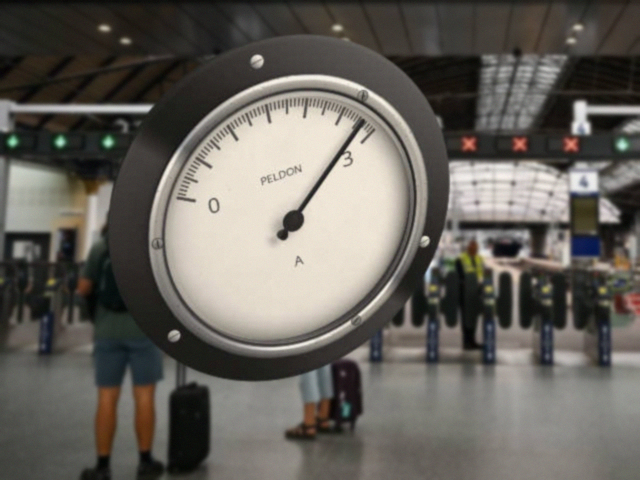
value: **2.75** A
